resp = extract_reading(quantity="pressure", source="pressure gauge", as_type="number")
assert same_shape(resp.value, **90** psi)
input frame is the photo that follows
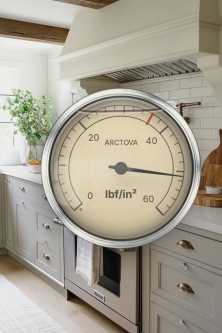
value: **51** psi
